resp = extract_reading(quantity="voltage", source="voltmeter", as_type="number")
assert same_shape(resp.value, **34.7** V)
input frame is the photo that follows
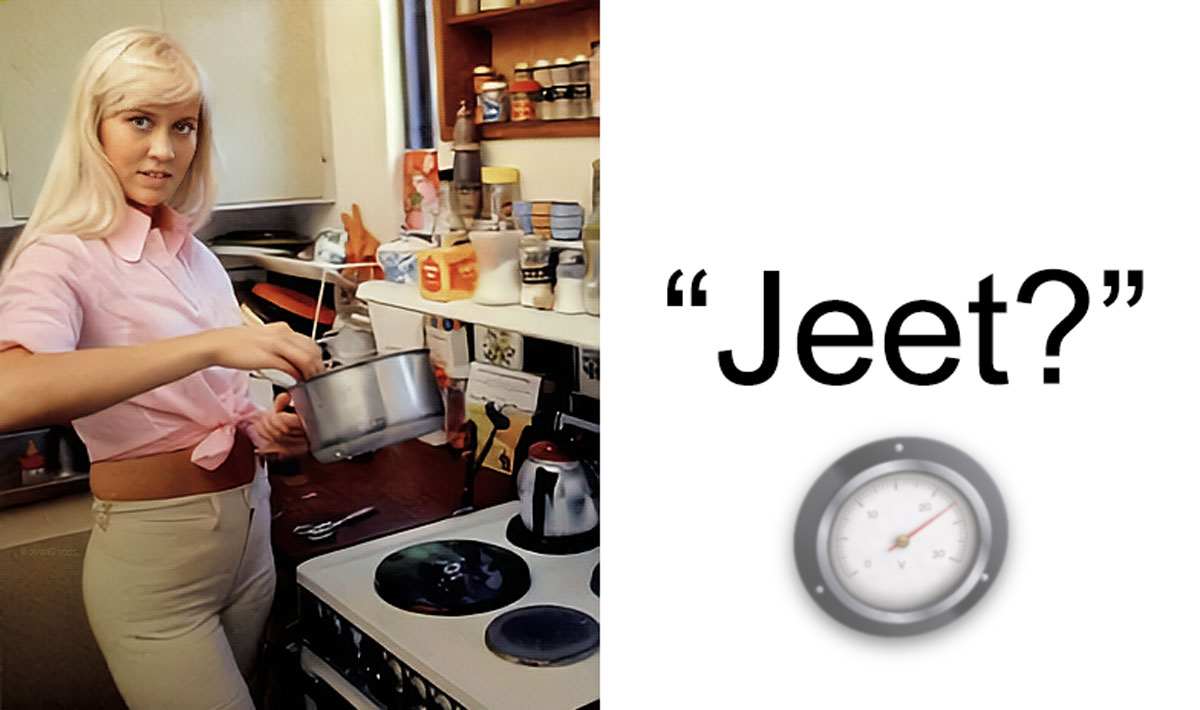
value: **22.5** V
